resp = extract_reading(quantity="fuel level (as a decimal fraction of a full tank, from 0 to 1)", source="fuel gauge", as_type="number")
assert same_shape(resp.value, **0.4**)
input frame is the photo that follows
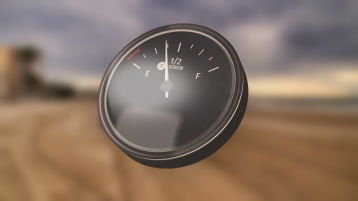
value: **0.375**
